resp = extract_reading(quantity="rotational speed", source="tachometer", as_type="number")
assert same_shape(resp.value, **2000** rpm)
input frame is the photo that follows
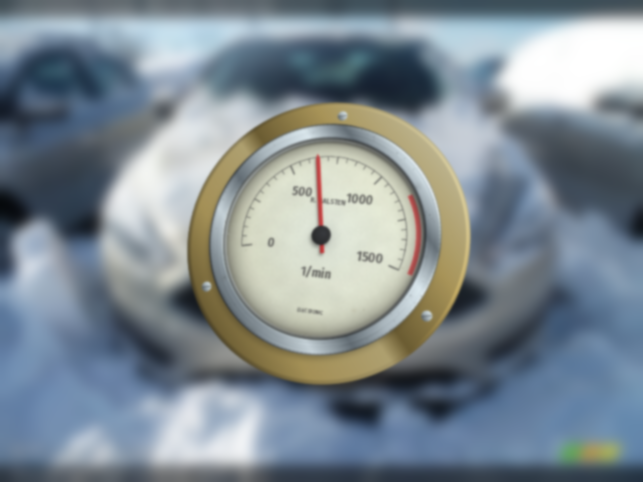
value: **650** rpm
